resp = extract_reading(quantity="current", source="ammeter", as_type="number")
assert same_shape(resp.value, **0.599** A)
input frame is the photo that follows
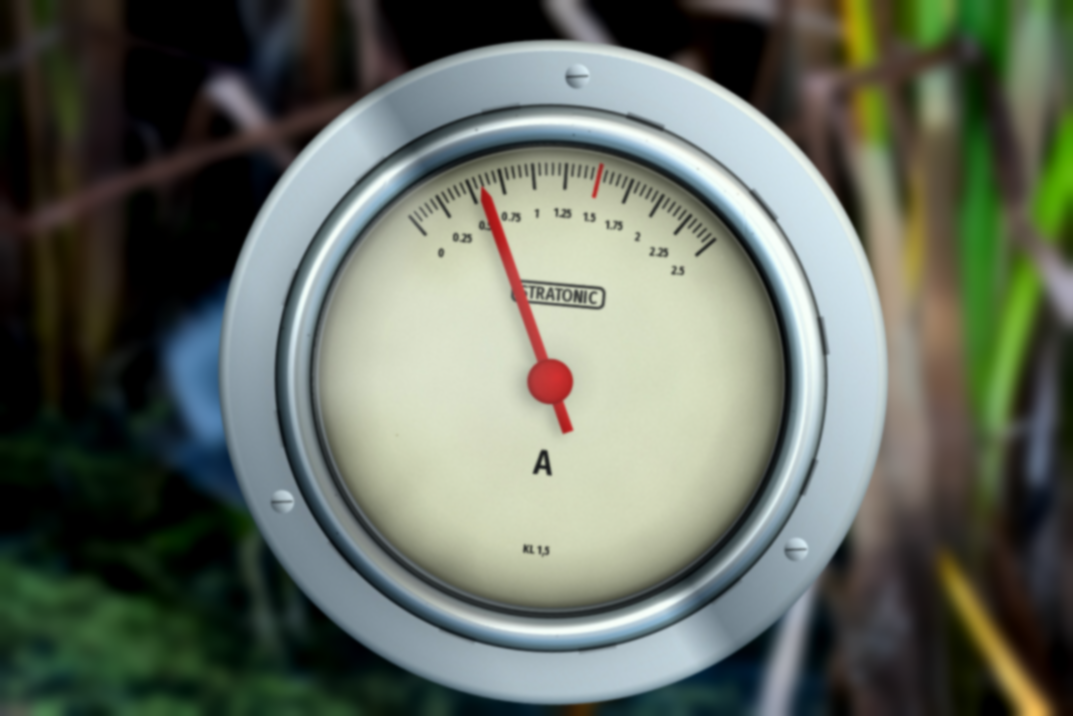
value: **0.6** A
